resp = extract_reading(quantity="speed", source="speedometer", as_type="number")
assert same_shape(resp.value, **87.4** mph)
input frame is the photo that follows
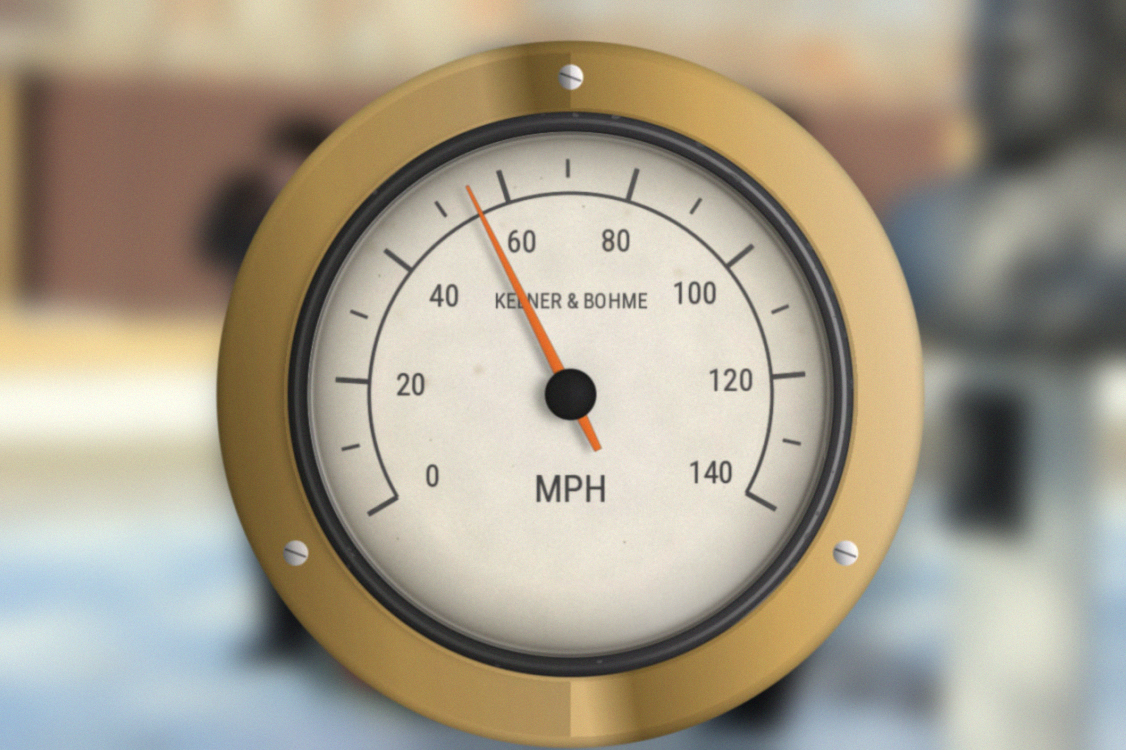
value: **55** mph
